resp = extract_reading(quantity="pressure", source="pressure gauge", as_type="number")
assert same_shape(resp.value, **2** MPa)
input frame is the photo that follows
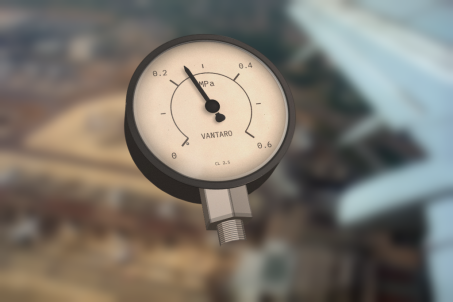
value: **0.25** MPa
